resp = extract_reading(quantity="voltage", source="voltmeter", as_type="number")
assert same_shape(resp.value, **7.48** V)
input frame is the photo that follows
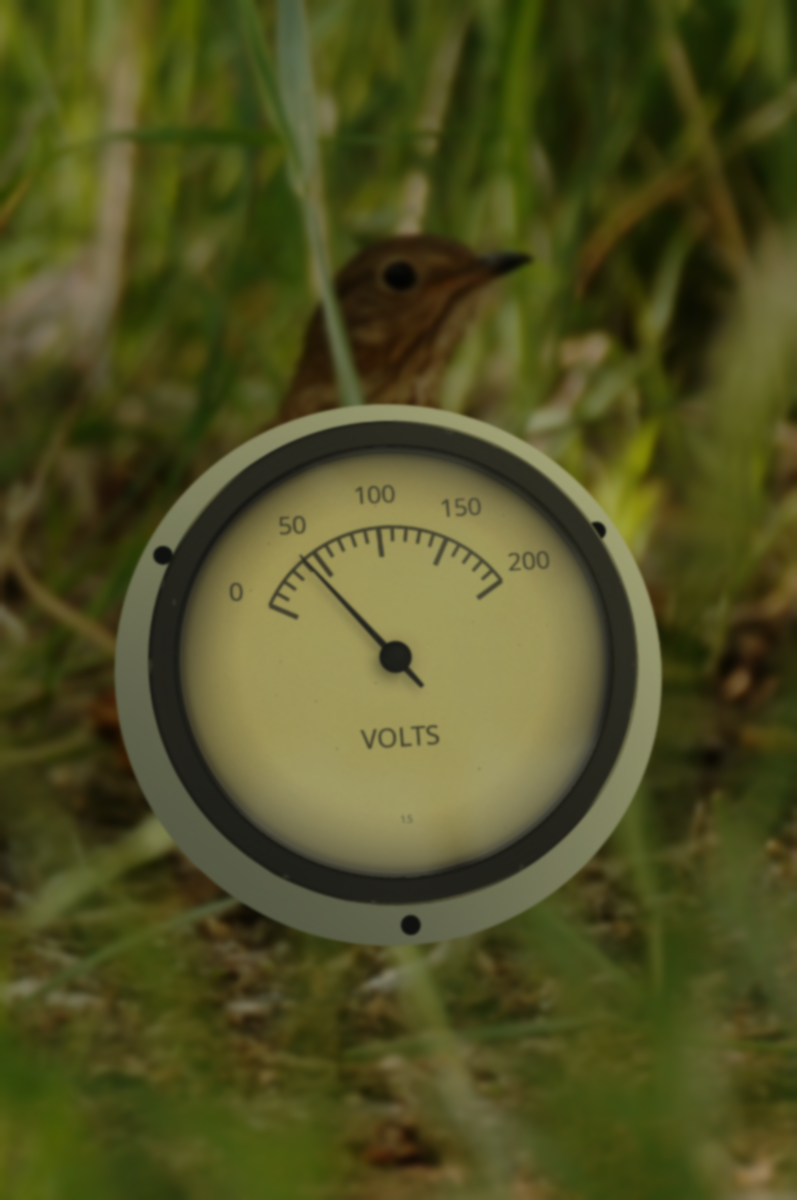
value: **40** V
